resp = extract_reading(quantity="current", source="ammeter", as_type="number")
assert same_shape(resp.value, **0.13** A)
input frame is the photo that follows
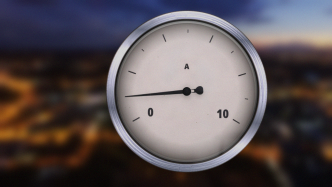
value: **1** A
